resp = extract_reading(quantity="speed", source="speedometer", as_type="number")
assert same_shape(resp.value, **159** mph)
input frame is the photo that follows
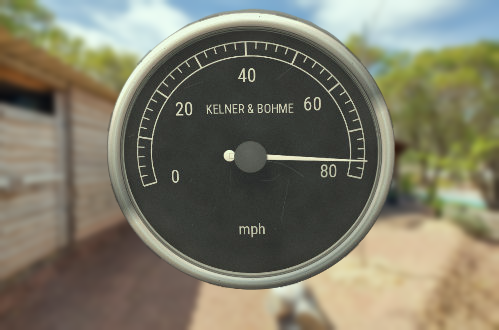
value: **76** mph
